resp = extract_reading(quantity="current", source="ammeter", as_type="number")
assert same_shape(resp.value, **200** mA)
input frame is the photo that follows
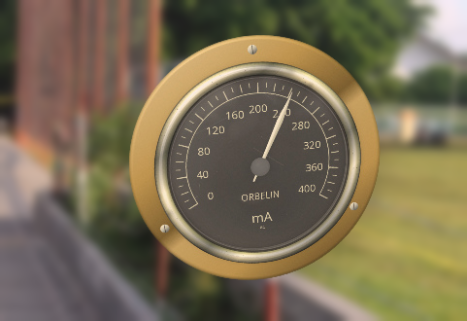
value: **240** mA
